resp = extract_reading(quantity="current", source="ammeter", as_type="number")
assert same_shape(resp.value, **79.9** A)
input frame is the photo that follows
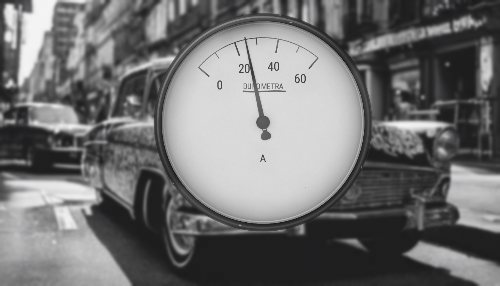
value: **25** A
